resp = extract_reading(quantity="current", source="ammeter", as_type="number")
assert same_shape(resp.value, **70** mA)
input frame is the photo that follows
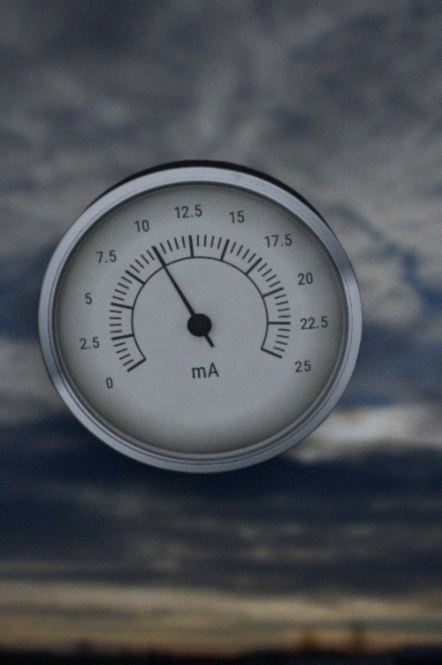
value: **10** mA
